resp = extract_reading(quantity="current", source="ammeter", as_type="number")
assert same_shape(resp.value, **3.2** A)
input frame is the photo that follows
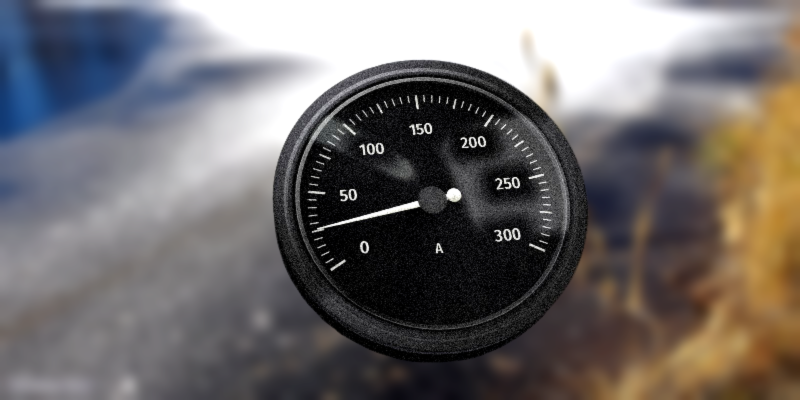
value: **25** A
